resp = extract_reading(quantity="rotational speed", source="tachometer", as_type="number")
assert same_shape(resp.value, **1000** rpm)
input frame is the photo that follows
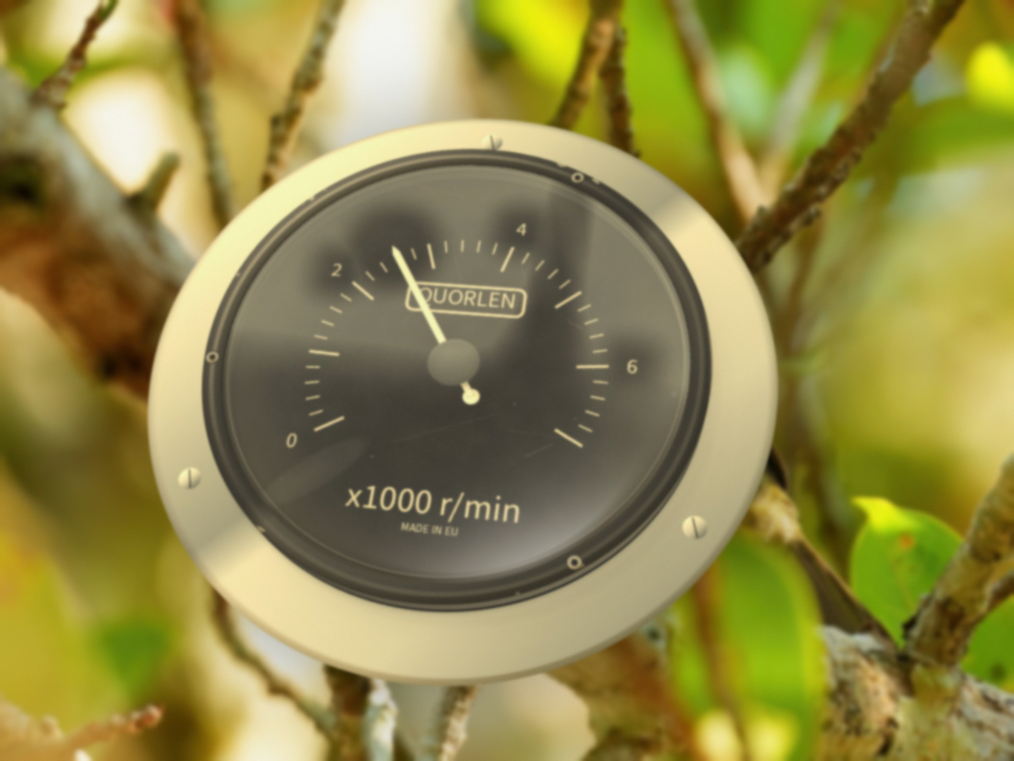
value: **2600** rpm
